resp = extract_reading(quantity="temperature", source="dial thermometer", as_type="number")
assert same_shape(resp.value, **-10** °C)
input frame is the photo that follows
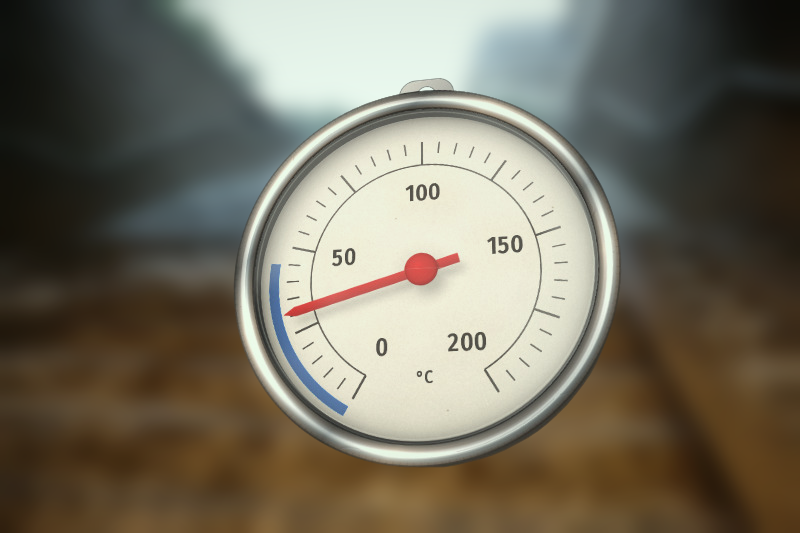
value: **30** °C
